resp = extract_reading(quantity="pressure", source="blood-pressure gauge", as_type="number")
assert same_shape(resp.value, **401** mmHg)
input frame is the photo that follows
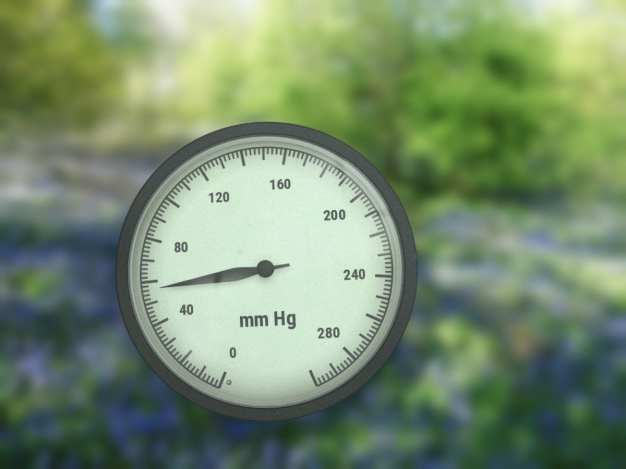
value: **56** mmHg
